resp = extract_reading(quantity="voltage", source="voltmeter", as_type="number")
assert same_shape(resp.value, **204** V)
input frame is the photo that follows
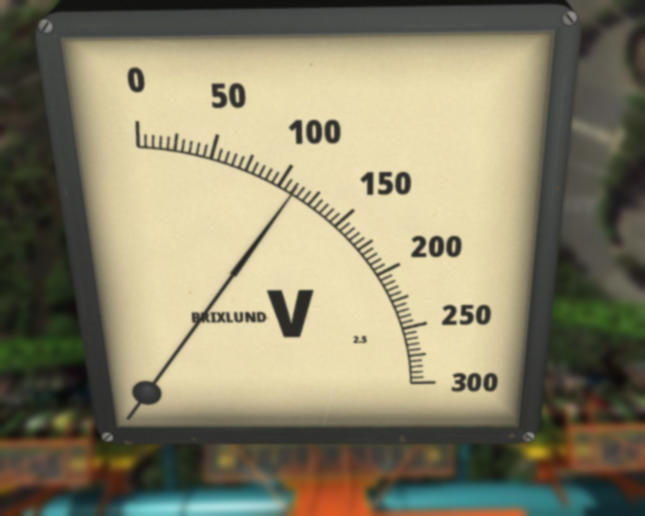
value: **110** V
